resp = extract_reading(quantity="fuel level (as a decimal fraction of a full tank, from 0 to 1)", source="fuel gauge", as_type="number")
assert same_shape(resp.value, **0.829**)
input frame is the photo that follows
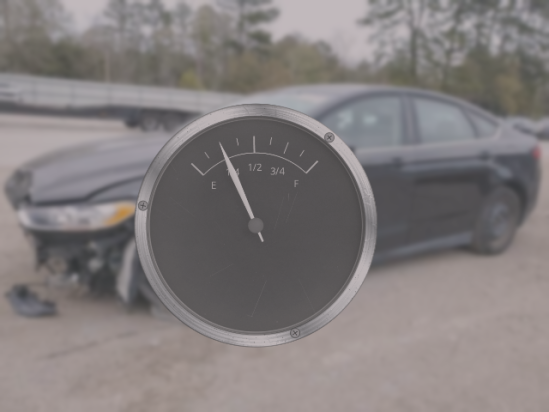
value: **0.25**
